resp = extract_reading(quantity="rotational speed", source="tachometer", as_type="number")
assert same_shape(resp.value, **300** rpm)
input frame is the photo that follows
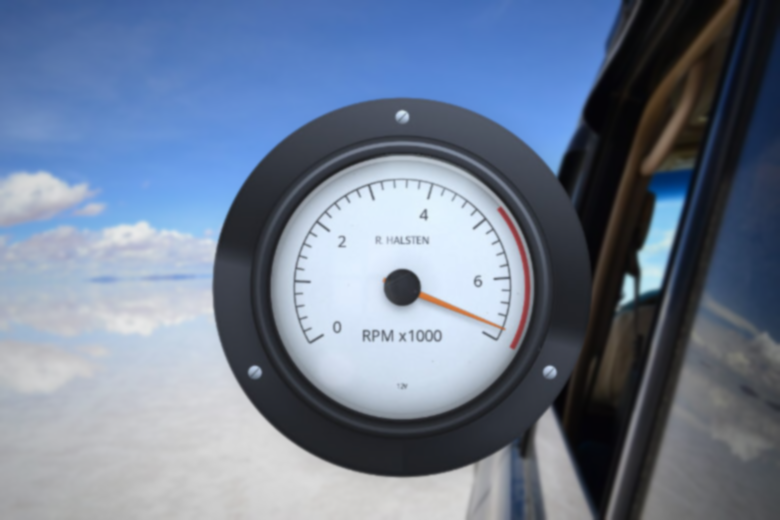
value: **6800** rpm
